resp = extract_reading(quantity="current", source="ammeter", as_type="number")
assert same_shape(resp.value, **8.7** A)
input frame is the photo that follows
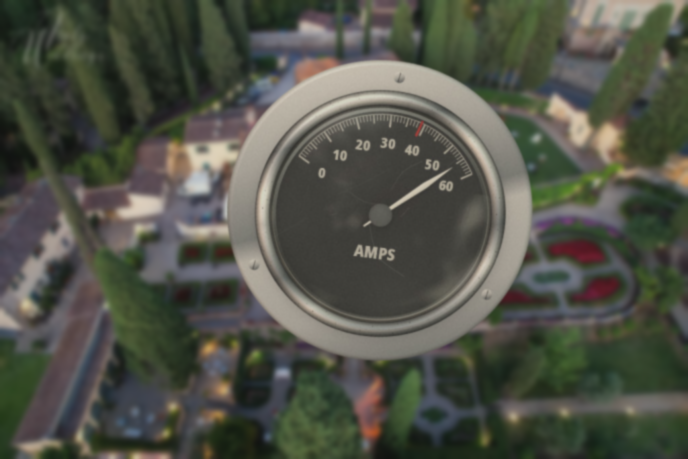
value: **55** A
